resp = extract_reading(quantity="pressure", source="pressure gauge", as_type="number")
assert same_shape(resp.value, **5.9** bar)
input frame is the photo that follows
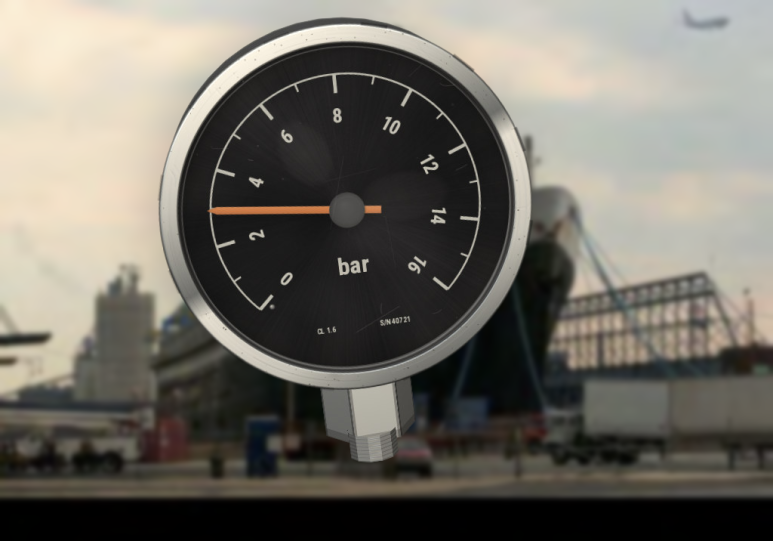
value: **3** bar
